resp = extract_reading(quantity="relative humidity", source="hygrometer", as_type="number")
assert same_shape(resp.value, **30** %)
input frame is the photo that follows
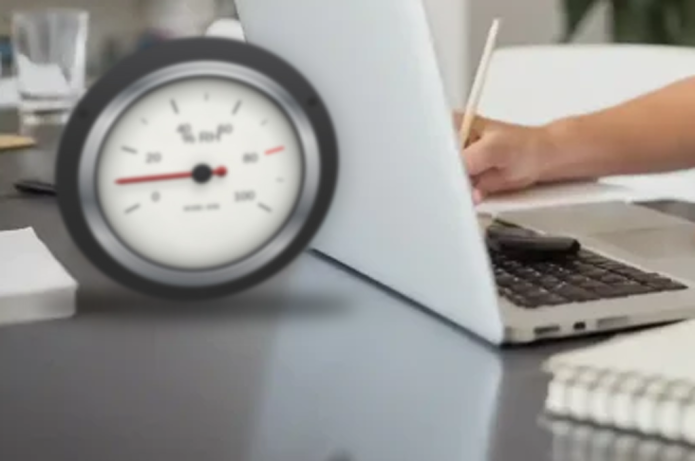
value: **10** %
